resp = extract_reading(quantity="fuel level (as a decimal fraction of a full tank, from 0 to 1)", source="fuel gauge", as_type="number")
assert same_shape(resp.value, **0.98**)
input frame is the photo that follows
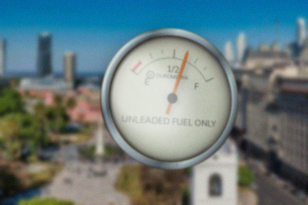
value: **0.625**
